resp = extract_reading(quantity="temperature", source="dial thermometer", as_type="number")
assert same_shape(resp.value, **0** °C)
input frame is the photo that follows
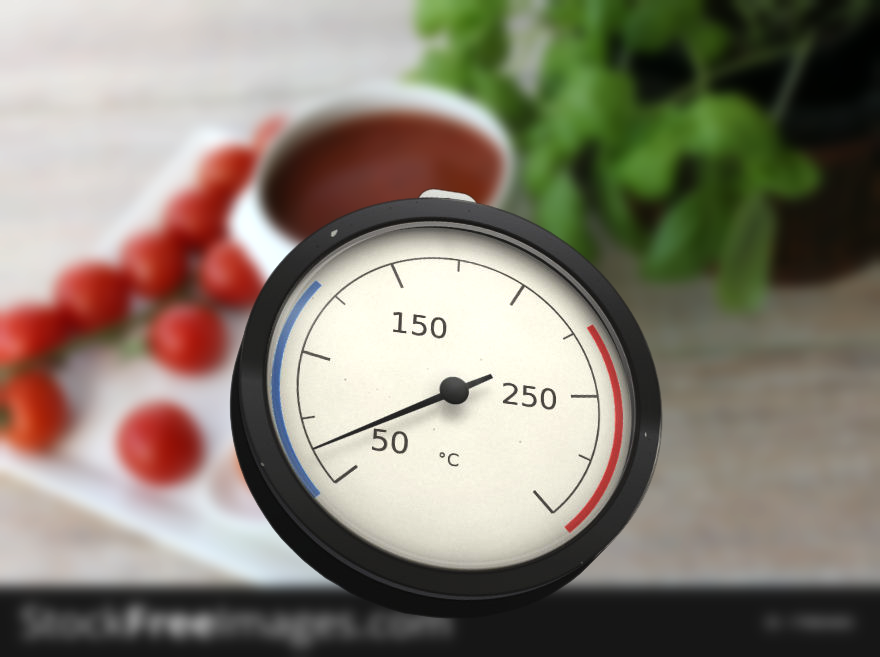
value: **62.5** °C
